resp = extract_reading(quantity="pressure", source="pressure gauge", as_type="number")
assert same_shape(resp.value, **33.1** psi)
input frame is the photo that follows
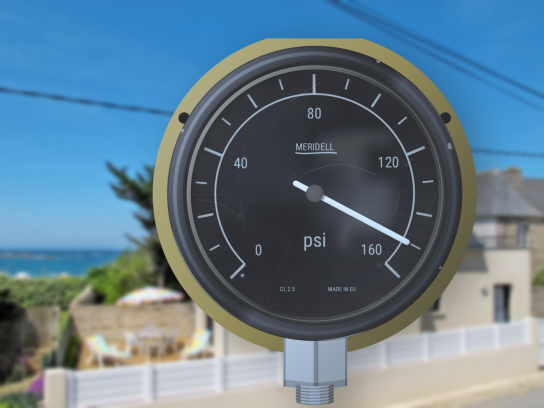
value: **150** psi
